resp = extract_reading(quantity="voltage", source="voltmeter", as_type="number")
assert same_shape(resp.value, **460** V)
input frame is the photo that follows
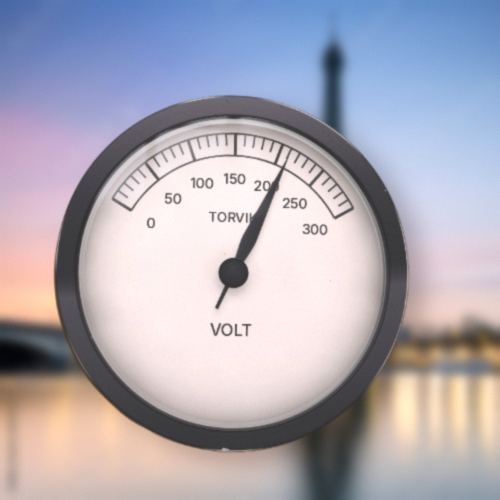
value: **210** V
